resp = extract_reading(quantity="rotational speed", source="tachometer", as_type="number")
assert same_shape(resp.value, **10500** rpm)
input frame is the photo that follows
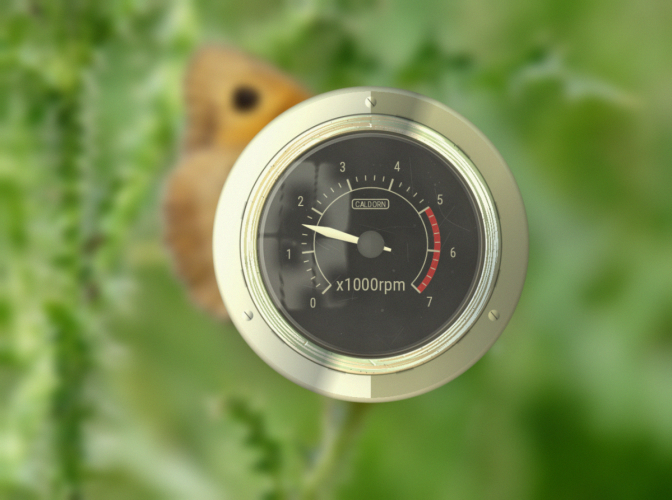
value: **1600** rpm
